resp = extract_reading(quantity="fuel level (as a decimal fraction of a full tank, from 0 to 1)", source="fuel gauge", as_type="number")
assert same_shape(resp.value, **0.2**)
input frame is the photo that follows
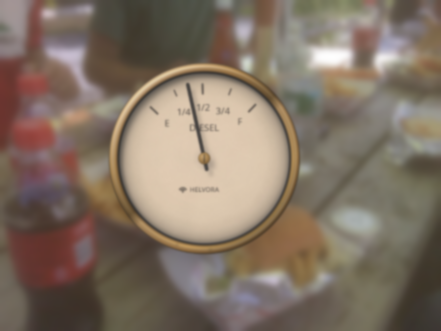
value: **0.375**
